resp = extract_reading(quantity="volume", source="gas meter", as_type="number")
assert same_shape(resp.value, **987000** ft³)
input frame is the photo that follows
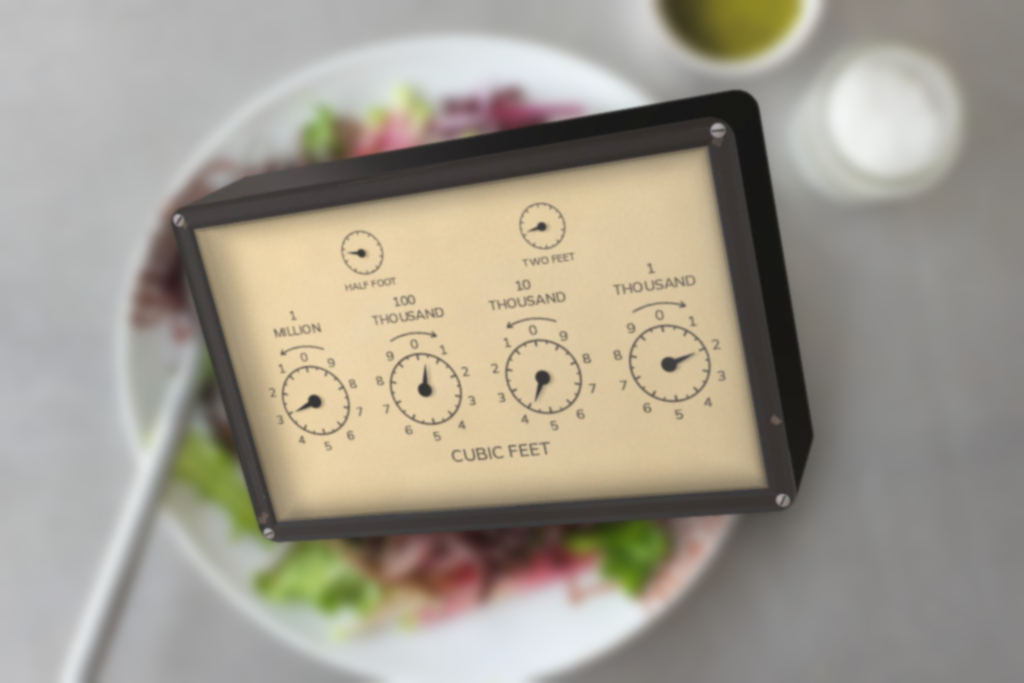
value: **304200** ft³
